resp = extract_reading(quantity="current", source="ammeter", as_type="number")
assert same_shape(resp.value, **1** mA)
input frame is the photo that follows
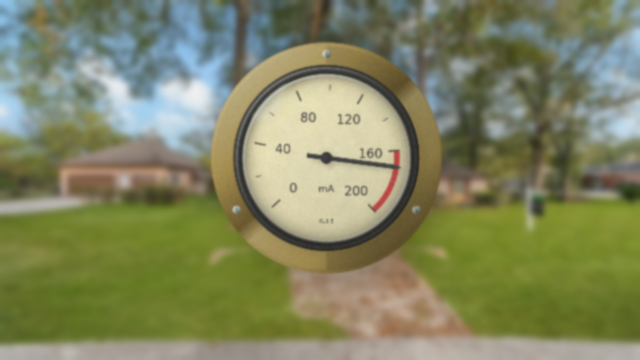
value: **170** mA
